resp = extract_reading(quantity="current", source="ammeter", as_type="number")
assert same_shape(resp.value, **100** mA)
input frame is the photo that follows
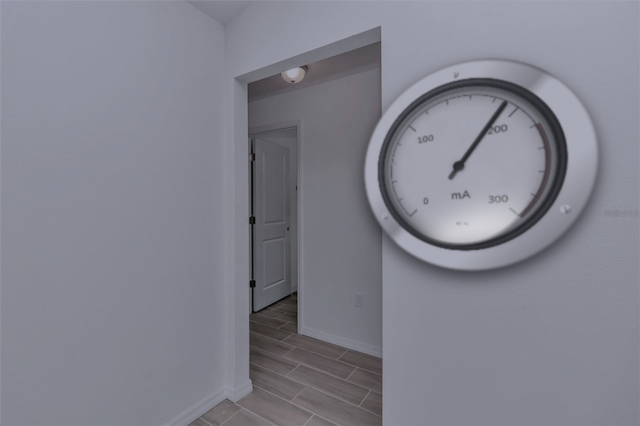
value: **190** mA
